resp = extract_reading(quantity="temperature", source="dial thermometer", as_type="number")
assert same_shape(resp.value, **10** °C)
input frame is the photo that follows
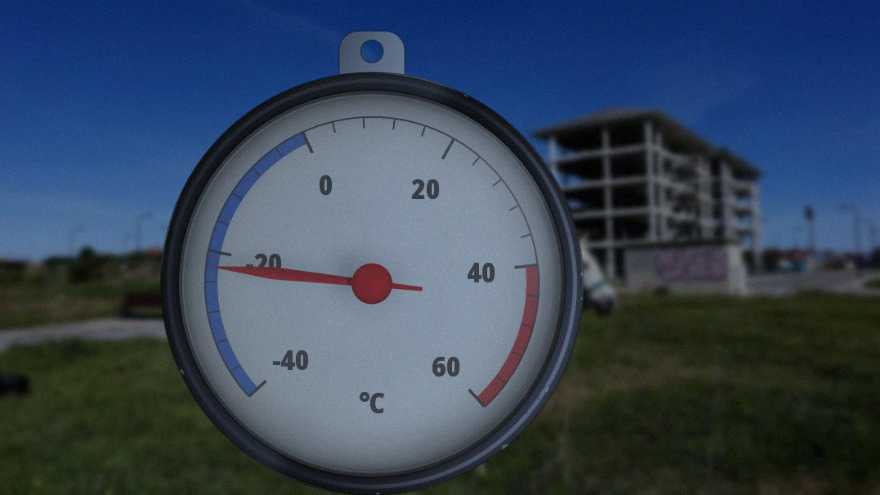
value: **-22** °C
